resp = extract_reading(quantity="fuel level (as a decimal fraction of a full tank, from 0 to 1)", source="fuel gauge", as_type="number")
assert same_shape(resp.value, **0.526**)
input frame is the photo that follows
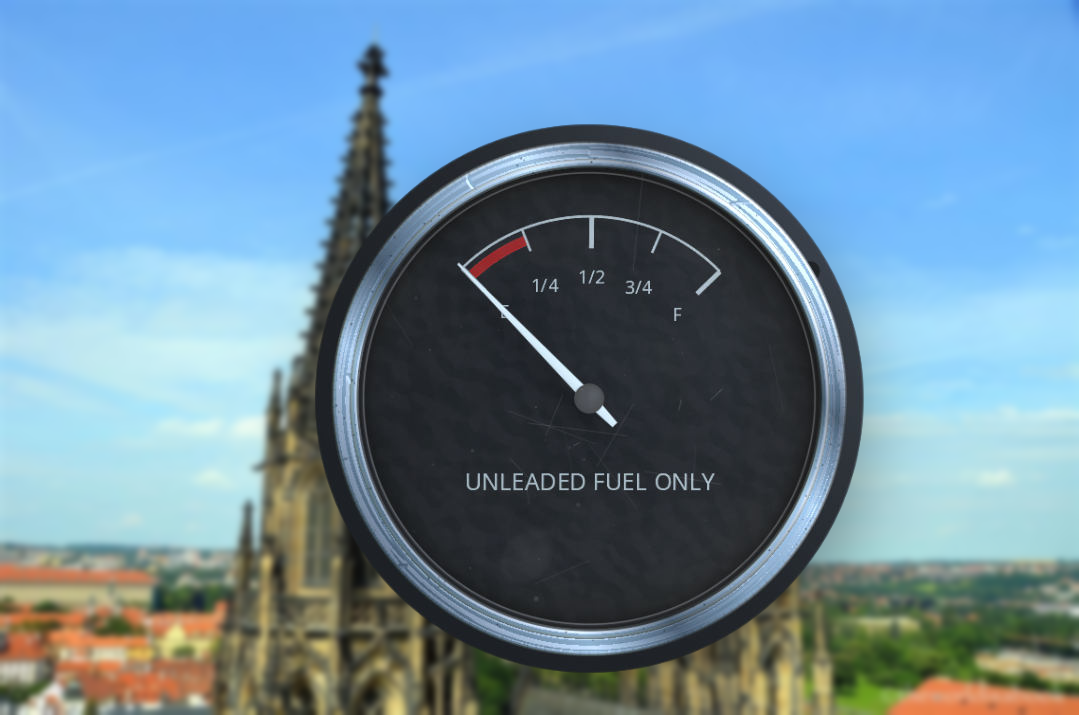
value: **0**
